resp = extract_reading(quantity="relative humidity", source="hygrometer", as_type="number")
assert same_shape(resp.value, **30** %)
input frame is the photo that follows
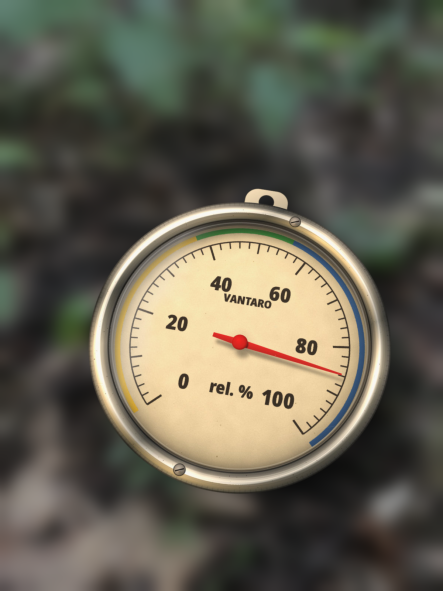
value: **86** %
